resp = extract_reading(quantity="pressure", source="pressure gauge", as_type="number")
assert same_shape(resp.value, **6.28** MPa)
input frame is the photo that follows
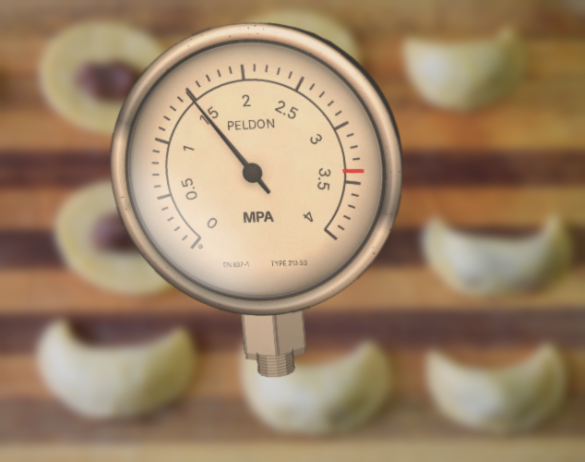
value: **1.5** MPa
